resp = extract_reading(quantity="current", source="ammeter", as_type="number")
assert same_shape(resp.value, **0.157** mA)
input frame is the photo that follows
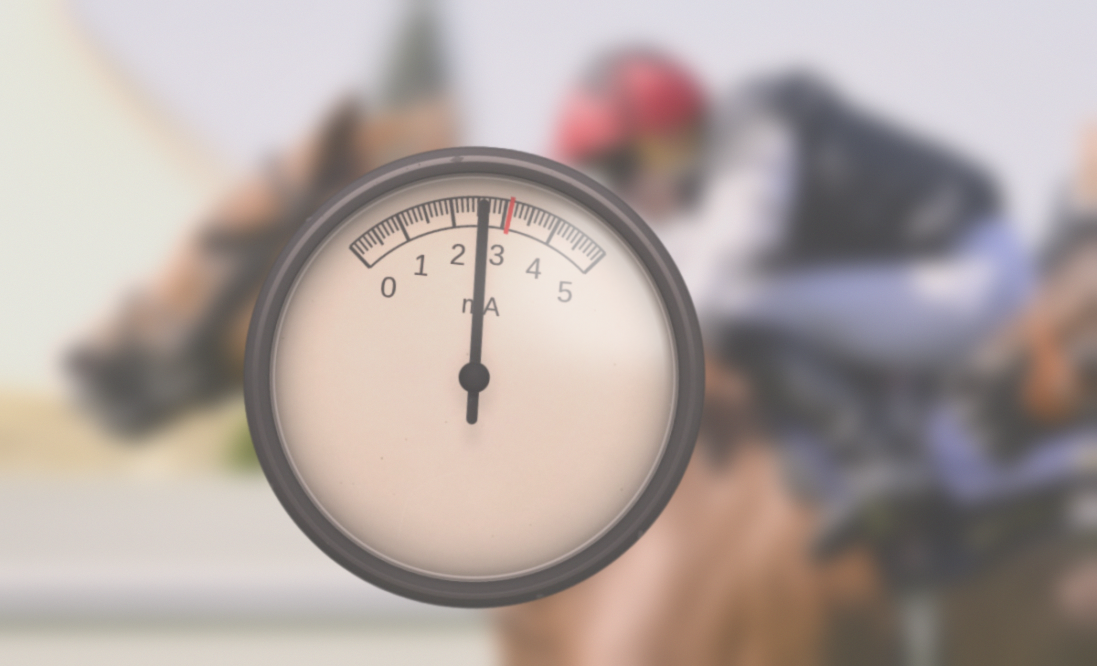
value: **2.6** mA
